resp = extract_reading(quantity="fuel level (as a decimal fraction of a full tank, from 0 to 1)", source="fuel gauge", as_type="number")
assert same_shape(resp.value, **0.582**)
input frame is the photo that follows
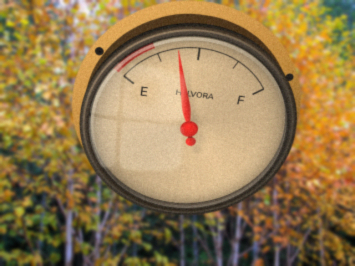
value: **0.375**
